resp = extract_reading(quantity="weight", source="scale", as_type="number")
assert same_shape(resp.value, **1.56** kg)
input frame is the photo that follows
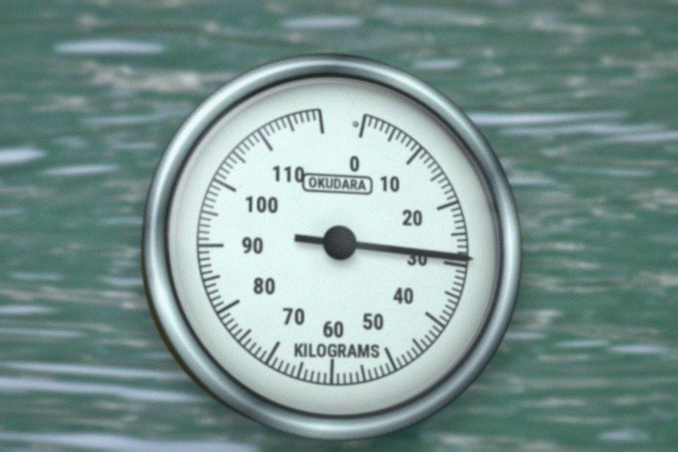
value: **29** kg
